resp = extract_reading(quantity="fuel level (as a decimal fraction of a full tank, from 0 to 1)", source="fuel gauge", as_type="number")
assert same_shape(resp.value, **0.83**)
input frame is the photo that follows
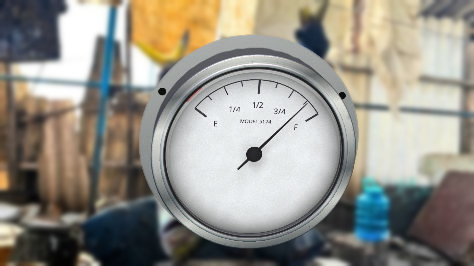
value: **0.875**
